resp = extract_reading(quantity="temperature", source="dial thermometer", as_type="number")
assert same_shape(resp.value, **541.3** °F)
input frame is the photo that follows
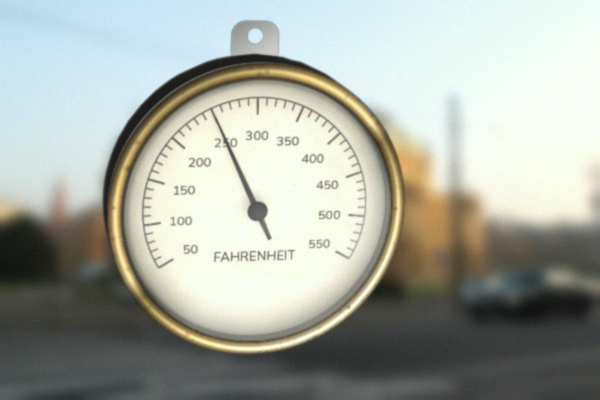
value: **250** °F
